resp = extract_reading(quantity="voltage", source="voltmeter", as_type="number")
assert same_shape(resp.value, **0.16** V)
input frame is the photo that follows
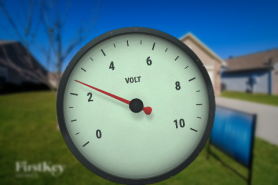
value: **2.5** V
